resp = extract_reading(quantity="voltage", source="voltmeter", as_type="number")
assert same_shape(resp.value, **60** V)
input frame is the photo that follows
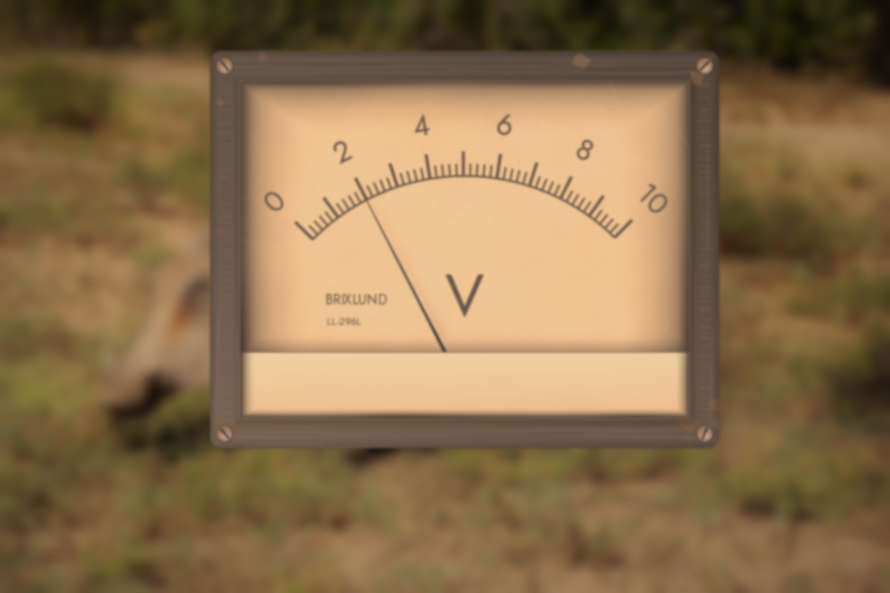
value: **2** V
